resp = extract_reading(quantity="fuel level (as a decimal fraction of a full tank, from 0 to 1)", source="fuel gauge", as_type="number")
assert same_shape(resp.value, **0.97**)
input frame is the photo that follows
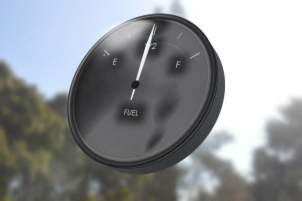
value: **0.5**
